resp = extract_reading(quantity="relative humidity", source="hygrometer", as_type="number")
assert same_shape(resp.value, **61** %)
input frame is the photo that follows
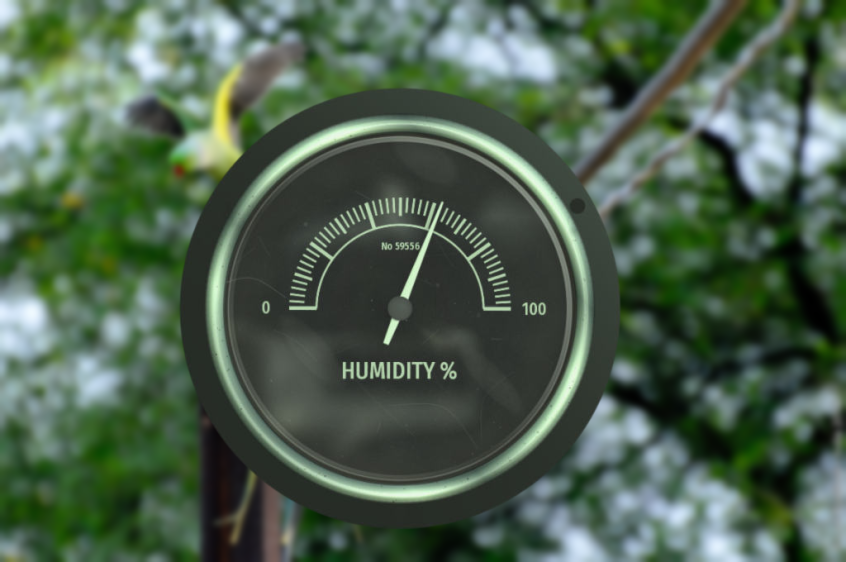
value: **62** %
